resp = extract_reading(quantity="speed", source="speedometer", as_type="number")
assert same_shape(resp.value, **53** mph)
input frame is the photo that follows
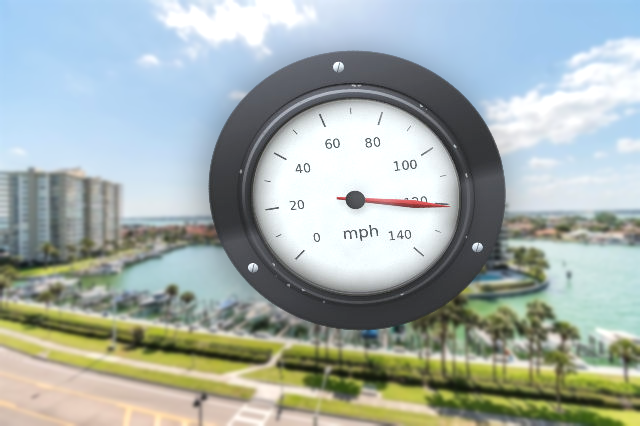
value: **120** mph
